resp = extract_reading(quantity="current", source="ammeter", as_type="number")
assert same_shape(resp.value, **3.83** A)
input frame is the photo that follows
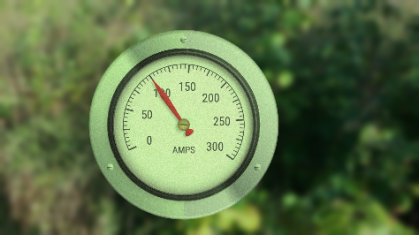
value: **100** A
